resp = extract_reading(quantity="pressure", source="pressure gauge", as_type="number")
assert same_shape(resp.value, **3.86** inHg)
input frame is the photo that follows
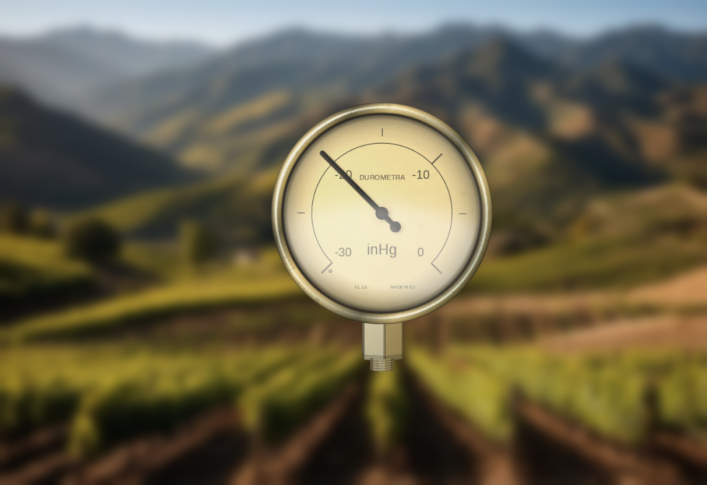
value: **-20** inHg
